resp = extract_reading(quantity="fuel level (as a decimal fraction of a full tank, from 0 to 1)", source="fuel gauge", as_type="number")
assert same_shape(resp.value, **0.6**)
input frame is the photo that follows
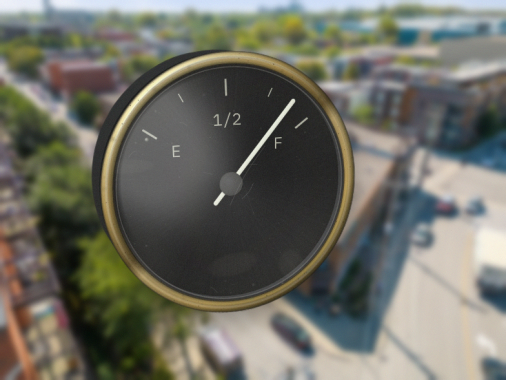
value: **0.875**
